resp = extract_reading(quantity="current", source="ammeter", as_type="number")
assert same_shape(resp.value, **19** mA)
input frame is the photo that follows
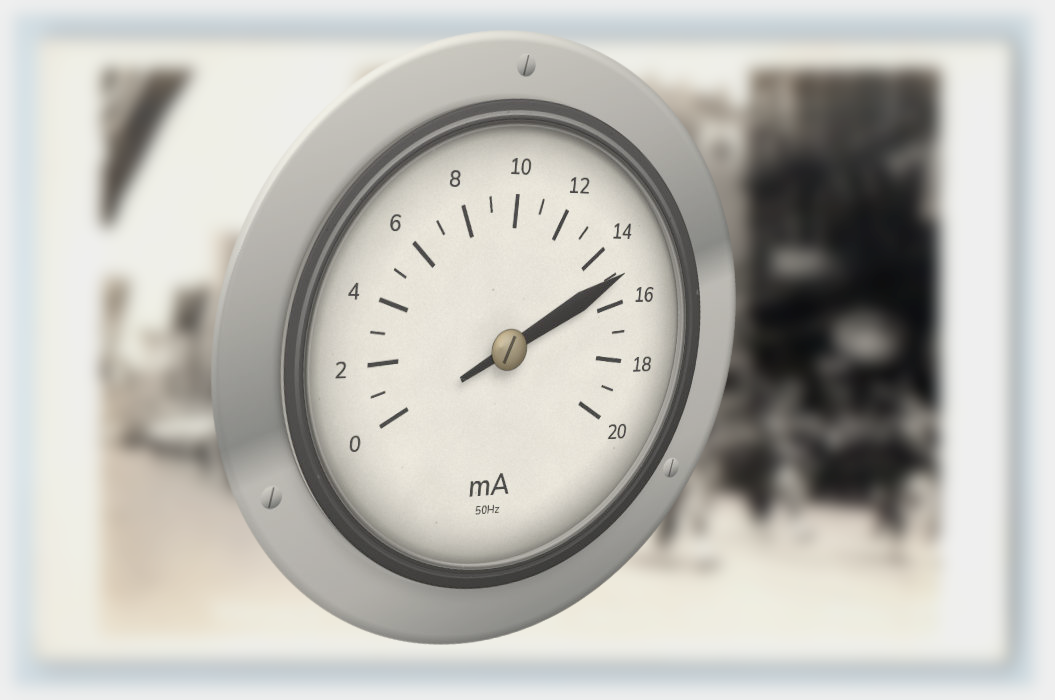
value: **15** mA
